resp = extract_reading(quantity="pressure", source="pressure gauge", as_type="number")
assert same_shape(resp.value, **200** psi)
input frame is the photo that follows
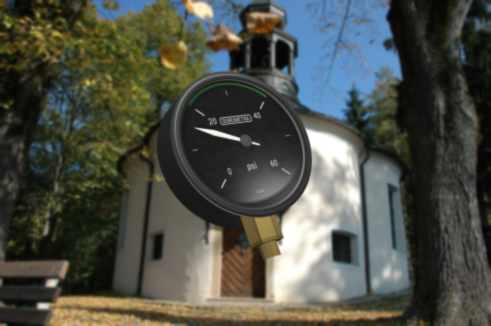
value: **15** psi
